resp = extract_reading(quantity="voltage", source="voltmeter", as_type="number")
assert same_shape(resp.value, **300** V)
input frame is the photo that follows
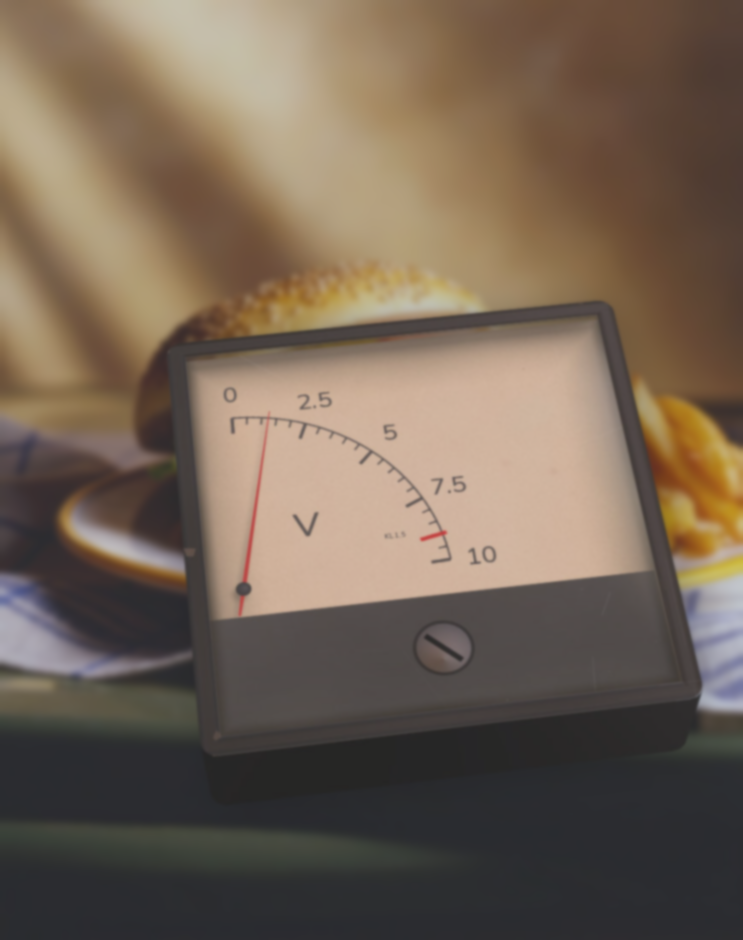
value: **1.25** V
